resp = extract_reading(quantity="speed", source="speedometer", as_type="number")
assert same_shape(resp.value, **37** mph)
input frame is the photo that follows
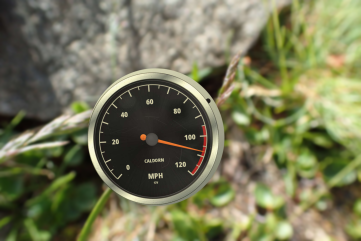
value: **107.5** mph
